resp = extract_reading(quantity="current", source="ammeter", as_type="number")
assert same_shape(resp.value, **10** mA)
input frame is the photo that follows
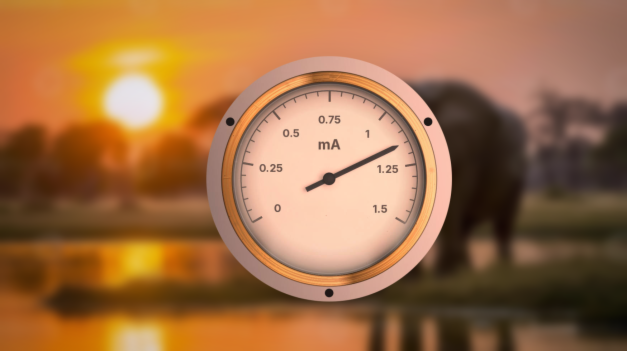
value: **1.15** mA
